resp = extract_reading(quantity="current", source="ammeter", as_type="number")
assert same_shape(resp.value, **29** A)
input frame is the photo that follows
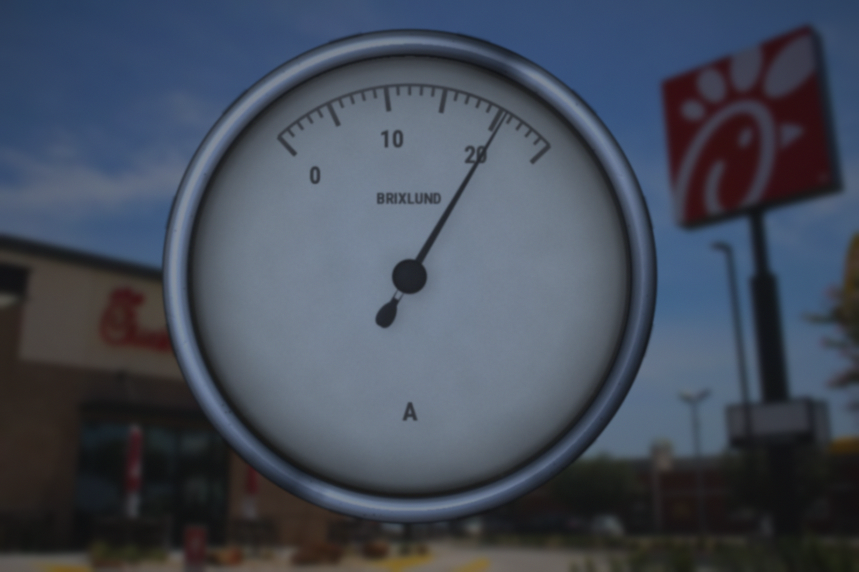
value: **20.5** A
